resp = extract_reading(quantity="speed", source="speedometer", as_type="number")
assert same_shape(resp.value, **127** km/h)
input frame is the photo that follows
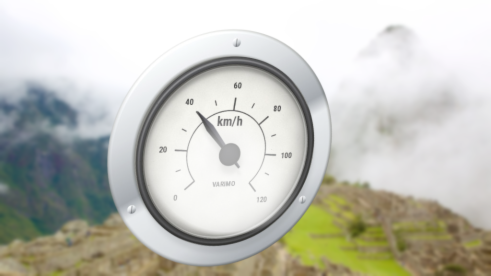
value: **40** km/h
